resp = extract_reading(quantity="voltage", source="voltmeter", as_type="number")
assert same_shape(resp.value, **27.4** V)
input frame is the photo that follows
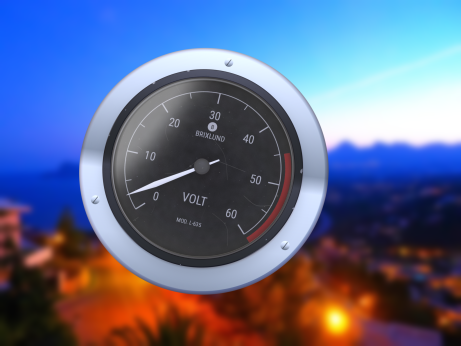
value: **2.5** V
